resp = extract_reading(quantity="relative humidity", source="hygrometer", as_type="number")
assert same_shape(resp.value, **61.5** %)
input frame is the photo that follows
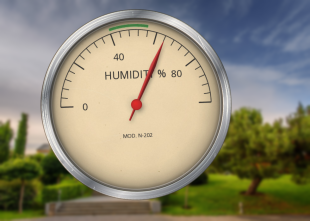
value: **64** %
